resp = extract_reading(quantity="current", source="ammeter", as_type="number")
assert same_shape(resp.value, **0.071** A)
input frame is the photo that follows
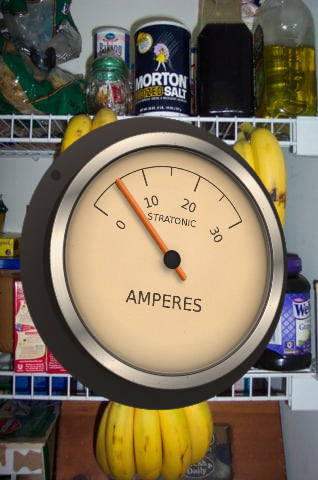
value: **5** A
